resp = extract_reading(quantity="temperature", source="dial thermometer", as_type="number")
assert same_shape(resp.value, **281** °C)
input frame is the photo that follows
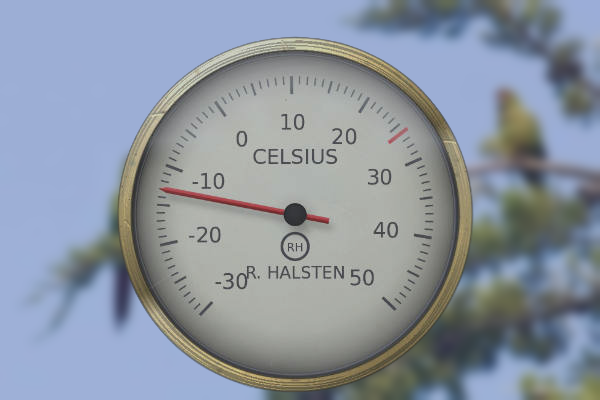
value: **-13** °C
